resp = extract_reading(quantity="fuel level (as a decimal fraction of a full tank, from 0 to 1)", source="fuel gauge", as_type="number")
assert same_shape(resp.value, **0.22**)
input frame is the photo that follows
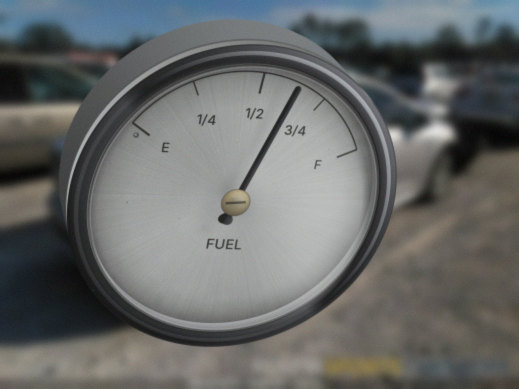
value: **0.625**
